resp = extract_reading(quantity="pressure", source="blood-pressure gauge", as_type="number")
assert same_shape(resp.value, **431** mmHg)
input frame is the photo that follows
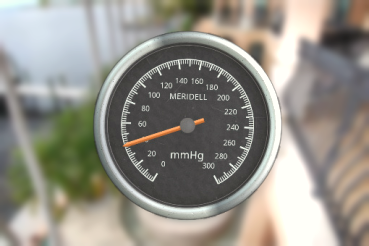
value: **40** mmHg
